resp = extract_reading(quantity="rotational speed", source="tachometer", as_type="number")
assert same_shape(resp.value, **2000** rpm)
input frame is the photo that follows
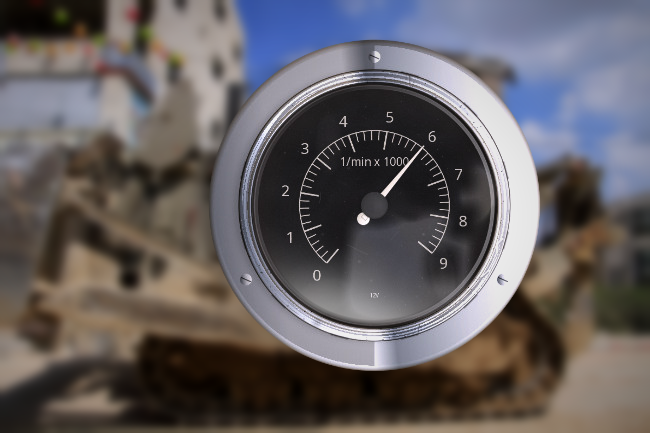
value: **6000** rpm
